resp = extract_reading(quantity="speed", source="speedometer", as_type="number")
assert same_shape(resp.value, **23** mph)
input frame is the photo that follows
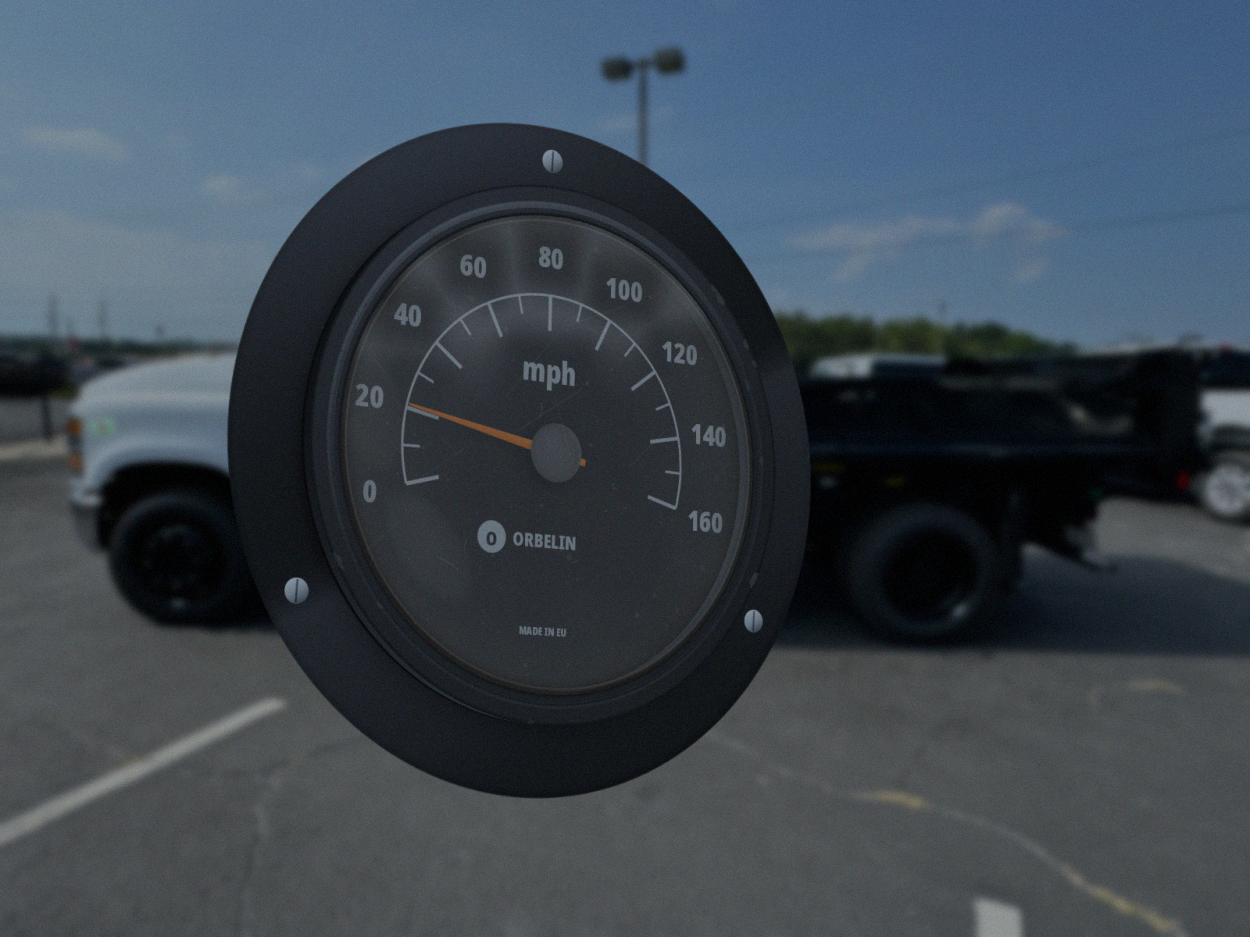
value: **20** mph
